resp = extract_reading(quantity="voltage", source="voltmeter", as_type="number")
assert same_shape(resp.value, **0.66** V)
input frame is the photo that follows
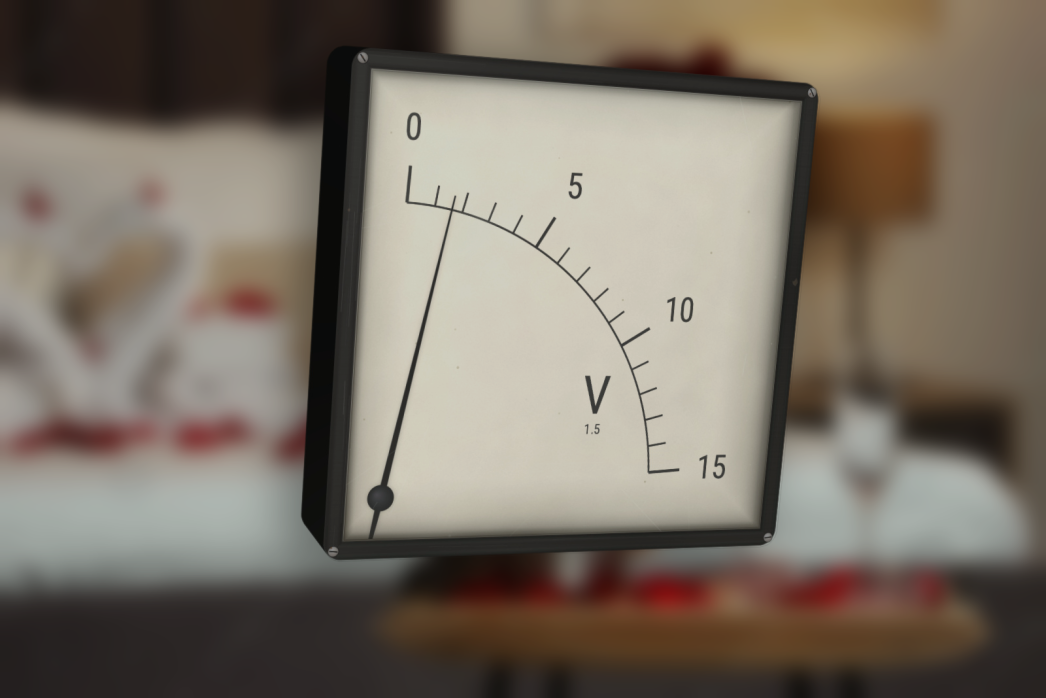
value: **1.5** V
